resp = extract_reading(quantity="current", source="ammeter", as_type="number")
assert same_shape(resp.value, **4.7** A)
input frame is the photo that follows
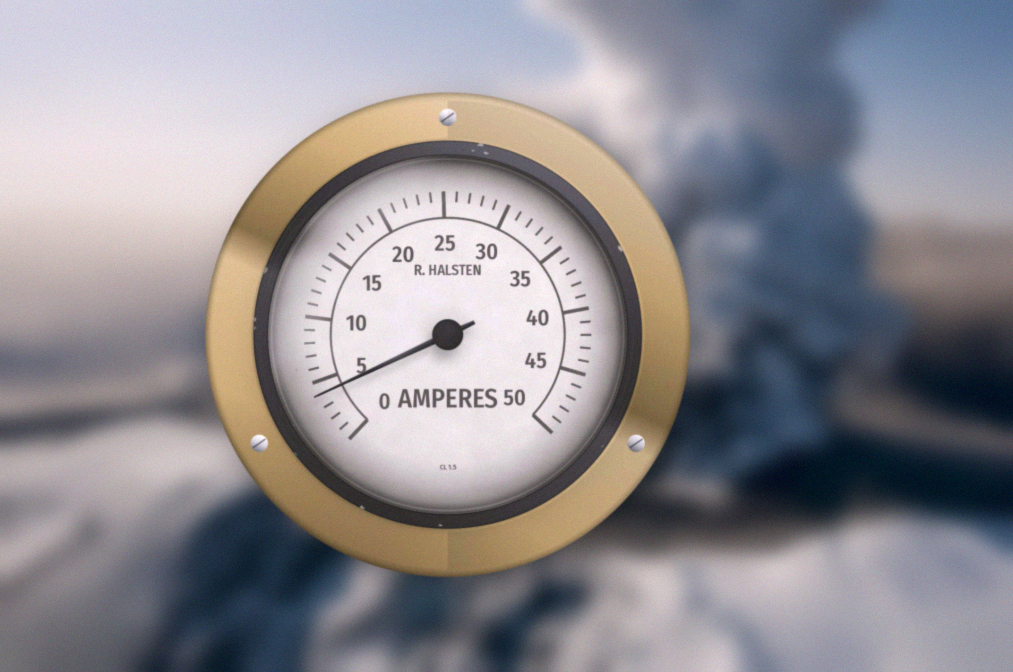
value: **4** A
